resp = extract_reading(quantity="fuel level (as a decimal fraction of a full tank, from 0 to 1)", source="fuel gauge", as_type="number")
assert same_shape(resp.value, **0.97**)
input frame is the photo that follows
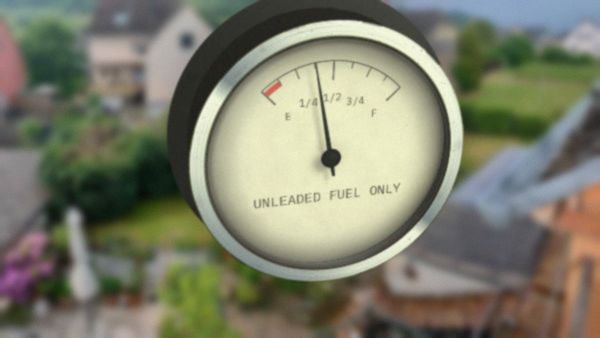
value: **0.375**
